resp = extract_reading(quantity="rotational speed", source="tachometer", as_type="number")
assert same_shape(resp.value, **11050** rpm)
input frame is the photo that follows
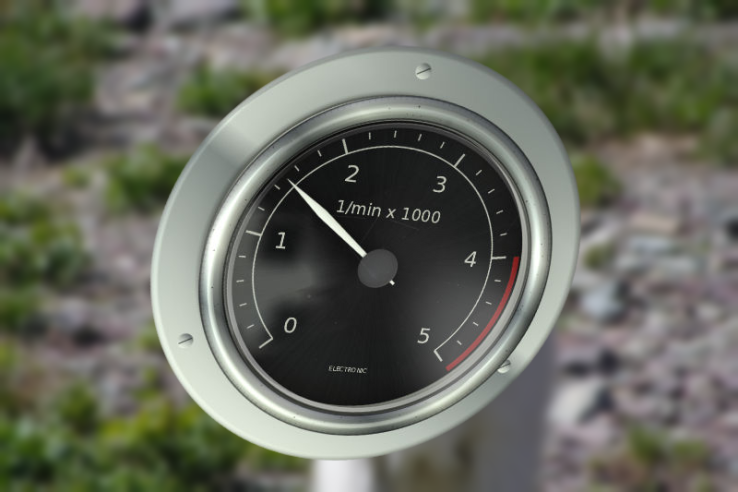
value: **1500** rpm
